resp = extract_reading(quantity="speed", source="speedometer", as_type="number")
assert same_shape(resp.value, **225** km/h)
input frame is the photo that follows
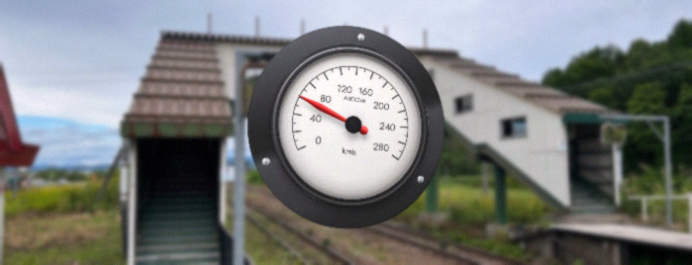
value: **60** km/h
